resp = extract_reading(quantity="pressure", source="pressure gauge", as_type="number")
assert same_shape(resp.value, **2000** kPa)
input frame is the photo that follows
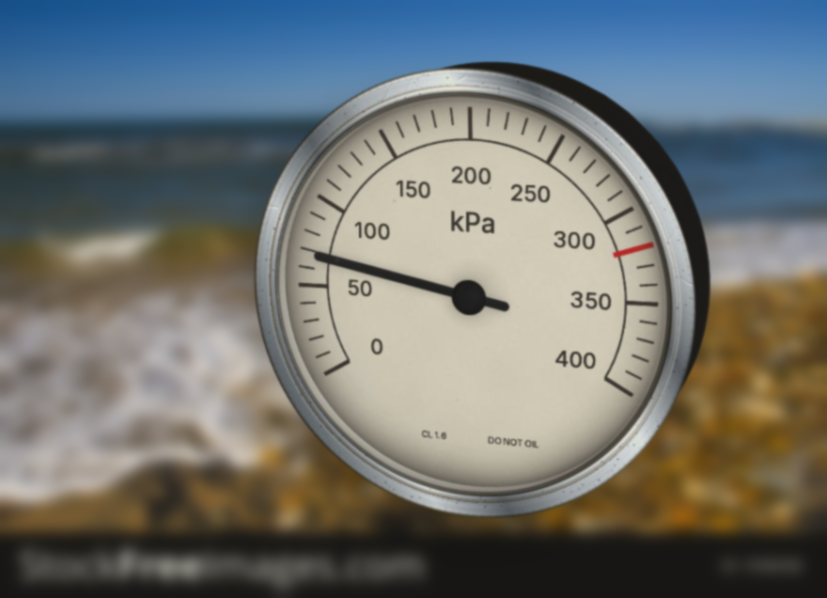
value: **70** kPa
